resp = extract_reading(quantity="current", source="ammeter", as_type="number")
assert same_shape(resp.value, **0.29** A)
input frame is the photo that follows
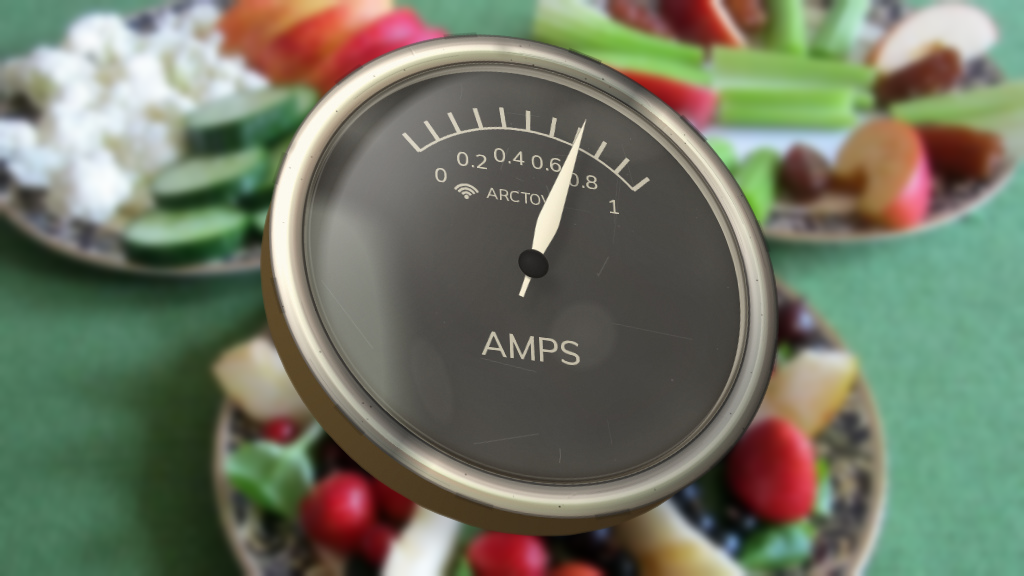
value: **0.7** A
